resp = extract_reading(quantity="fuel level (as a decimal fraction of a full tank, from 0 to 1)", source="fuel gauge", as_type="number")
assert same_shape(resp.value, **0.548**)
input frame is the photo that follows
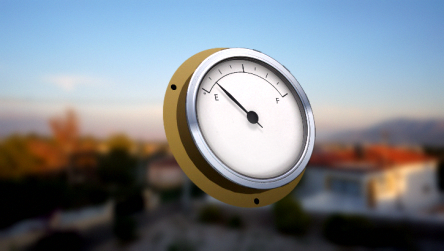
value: **0.125**
